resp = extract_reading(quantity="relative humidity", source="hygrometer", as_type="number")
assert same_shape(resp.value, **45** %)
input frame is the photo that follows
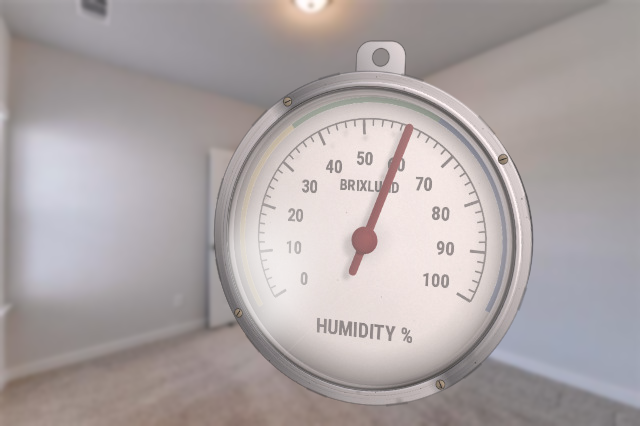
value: **60** %
